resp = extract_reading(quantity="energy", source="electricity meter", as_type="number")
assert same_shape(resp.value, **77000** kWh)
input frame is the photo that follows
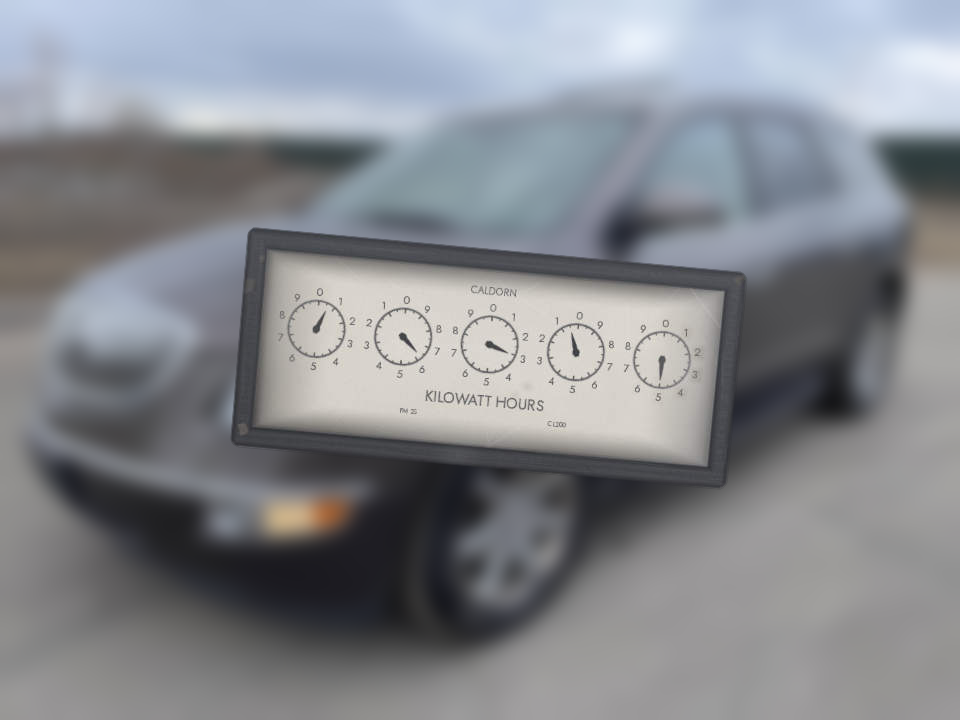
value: **6305** kWh
